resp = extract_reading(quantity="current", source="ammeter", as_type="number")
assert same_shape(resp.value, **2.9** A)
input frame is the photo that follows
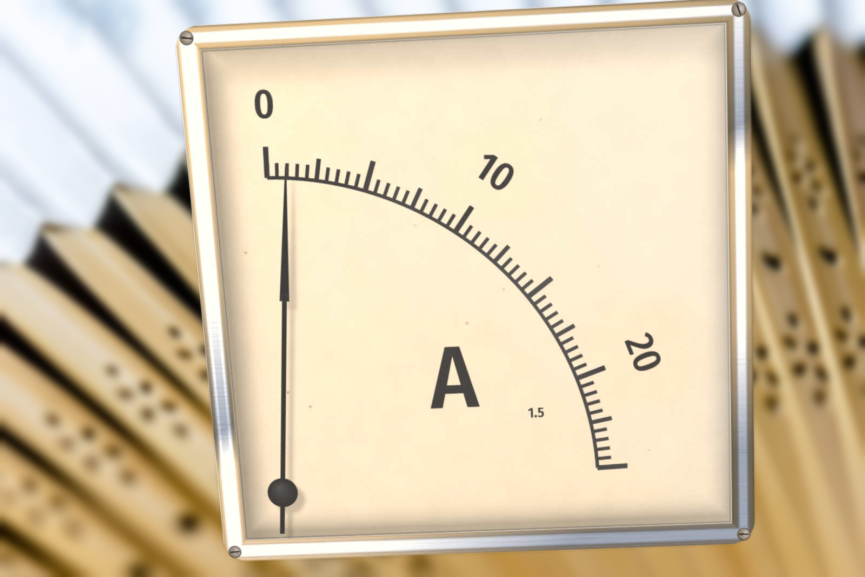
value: **1** A
